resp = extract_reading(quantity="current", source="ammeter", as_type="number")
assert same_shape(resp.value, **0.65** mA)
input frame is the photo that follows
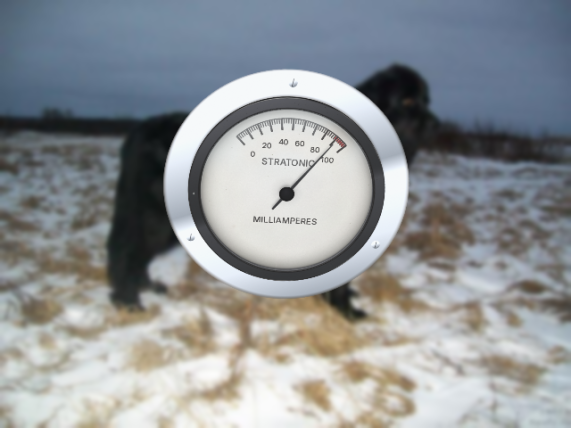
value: **90** mA
